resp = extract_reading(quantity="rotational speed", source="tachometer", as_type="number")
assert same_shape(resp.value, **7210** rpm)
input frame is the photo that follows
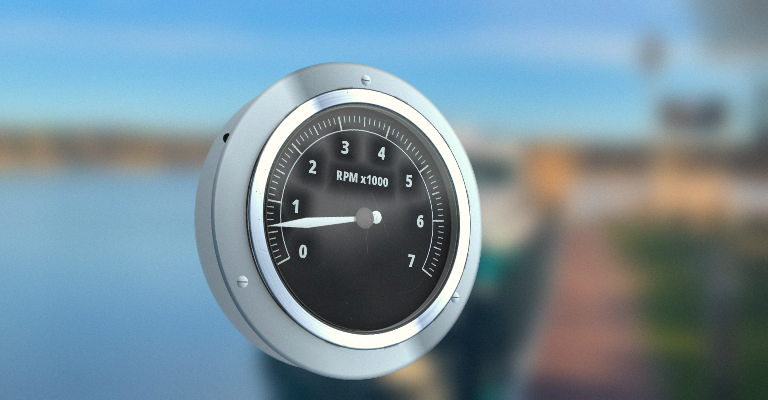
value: **600** rpm
